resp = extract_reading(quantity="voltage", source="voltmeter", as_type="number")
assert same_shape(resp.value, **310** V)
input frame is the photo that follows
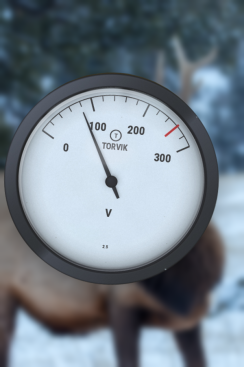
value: **80** V
